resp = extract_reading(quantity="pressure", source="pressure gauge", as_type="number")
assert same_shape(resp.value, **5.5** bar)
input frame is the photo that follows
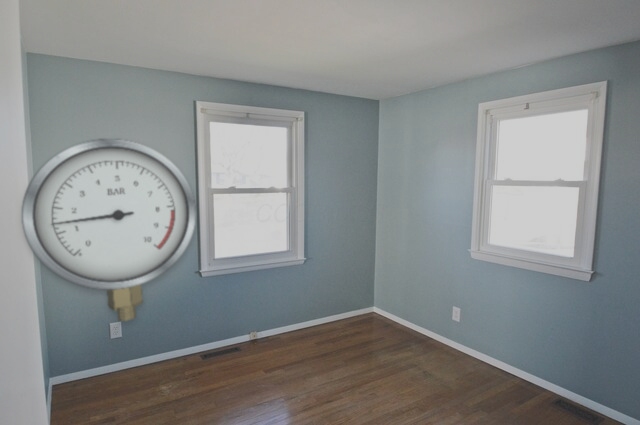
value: **1.4** bar
